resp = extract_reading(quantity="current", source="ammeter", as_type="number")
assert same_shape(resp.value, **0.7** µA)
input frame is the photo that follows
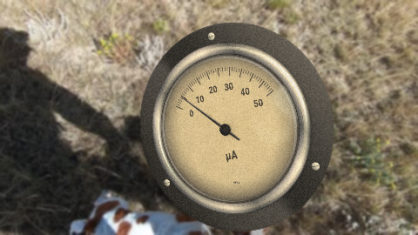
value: **5** µA
